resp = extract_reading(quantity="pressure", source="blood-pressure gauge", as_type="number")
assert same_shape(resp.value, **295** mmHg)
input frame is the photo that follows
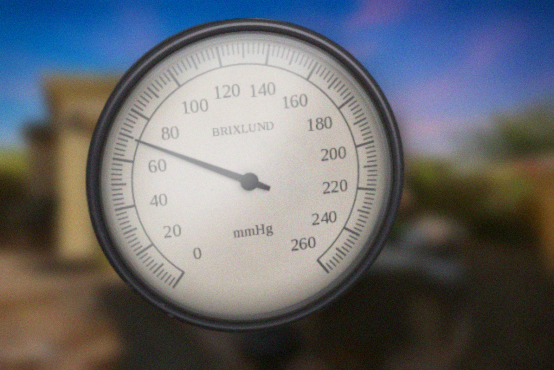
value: **70** mmHg
